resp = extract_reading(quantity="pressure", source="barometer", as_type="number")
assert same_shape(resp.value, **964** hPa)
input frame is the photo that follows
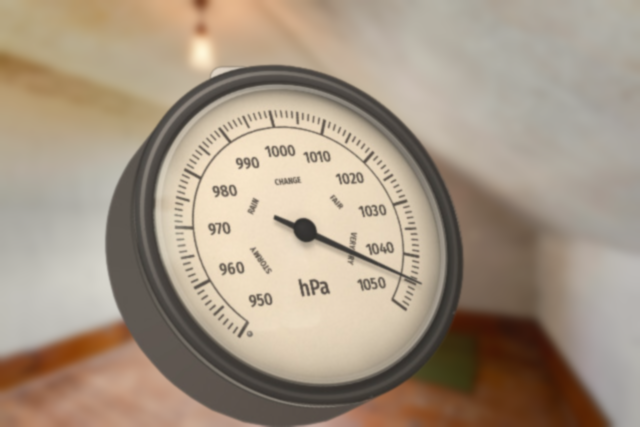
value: **1045** hPa
